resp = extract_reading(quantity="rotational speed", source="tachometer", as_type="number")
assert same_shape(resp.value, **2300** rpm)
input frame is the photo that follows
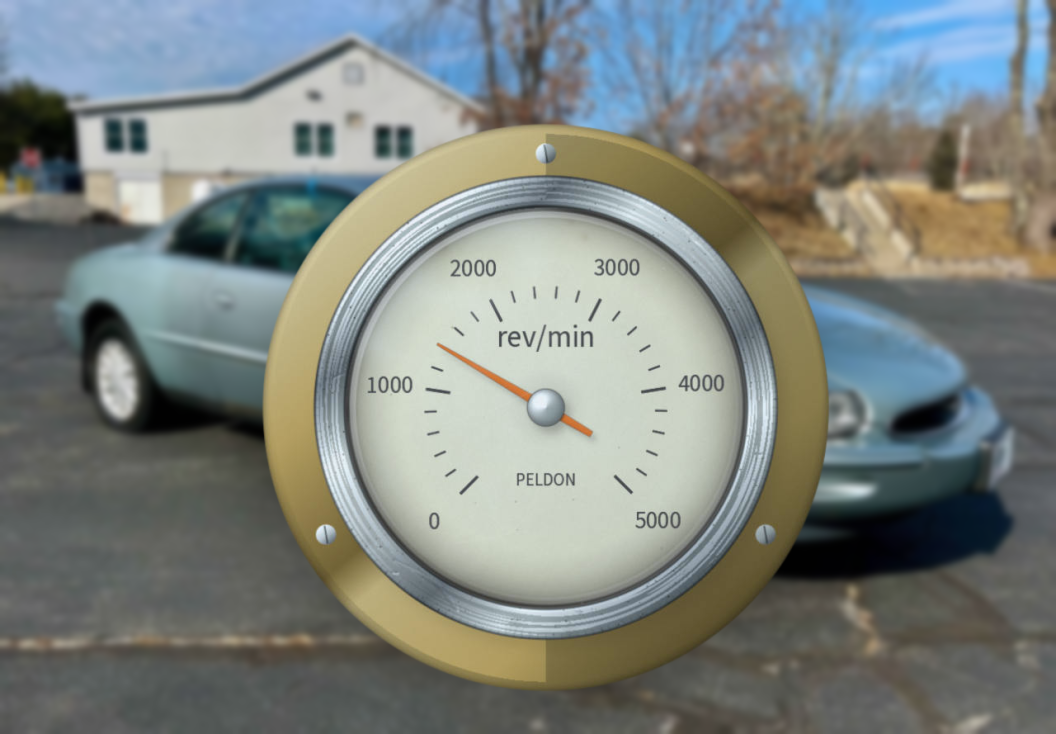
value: **1400** rpm
